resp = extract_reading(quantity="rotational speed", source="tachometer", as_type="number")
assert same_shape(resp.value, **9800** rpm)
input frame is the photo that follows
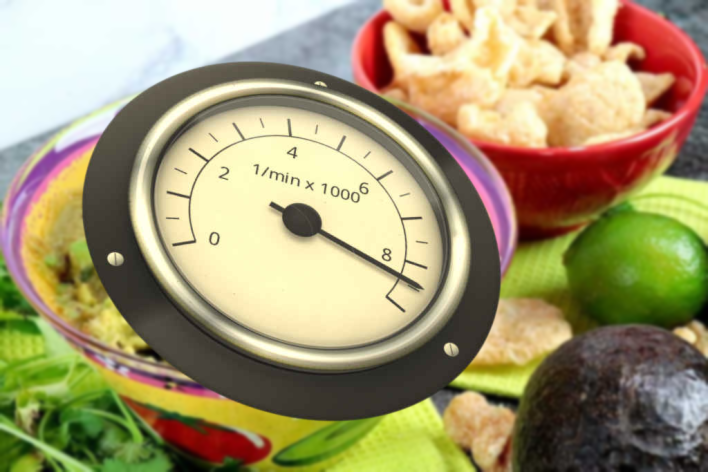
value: **8500** rpm
